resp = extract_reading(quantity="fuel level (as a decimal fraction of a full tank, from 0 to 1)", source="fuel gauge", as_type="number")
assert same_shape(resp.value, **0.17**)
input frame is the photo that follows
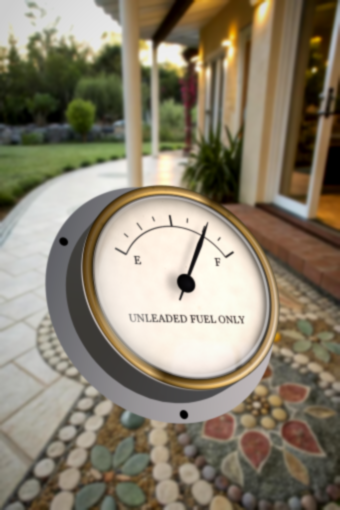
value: **0.75**
